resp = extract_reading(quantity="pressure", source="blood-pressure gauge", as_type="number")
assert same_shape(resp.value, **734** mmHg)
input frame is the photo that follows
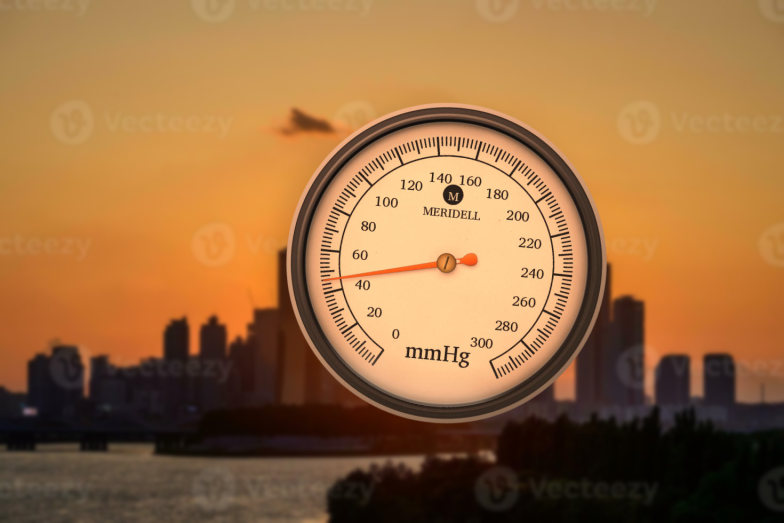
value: **46** mmHg
